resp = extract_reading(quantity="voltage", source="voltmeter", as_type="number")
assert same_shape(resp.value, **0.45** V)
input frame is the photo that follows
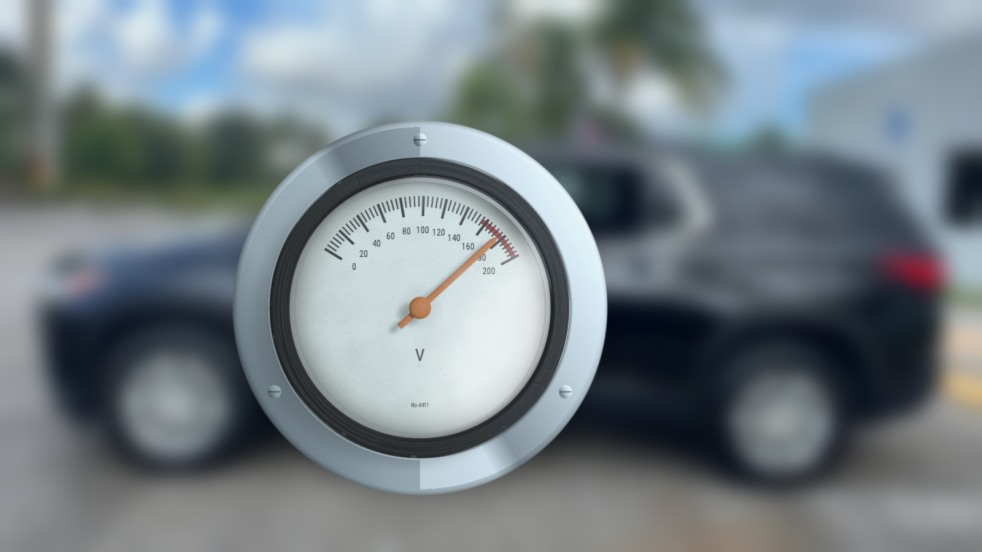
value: **176** V
